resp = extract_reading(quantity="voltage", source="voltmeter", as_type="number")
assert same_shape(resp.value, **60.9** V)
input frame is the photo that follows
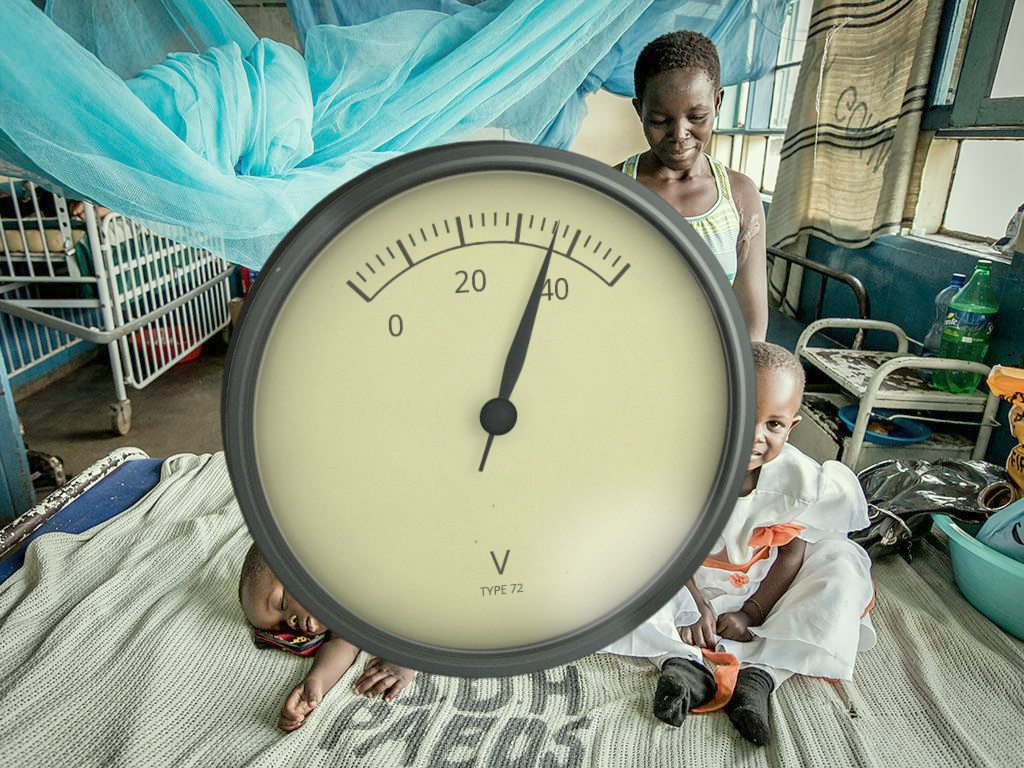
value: **36** V
